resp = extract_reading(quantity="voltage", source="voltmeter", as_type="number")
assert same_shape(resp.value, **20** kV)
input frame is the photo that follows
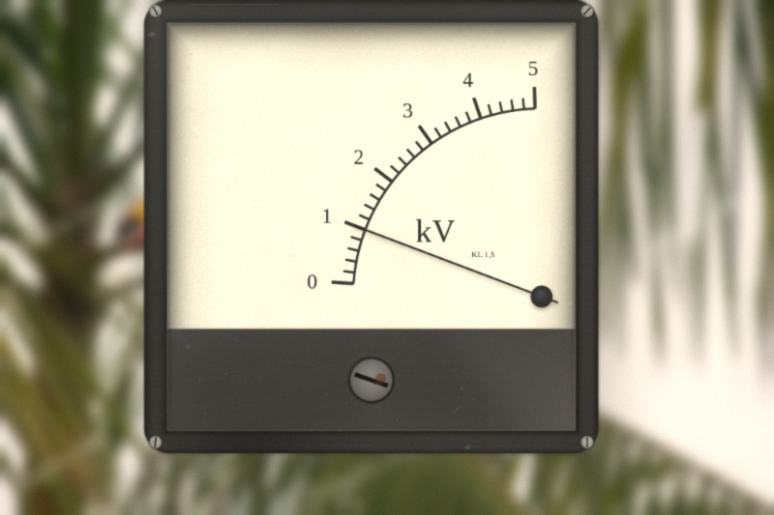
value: **1** kV
